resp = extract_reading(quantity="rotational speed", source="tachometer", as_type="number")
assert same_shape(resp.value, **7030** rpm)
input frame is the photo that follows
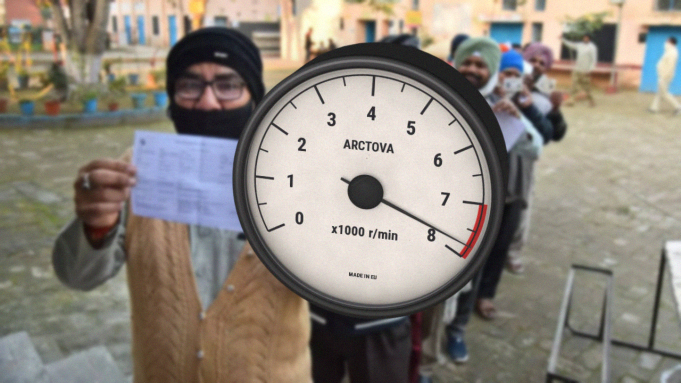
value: **7750** rpm
